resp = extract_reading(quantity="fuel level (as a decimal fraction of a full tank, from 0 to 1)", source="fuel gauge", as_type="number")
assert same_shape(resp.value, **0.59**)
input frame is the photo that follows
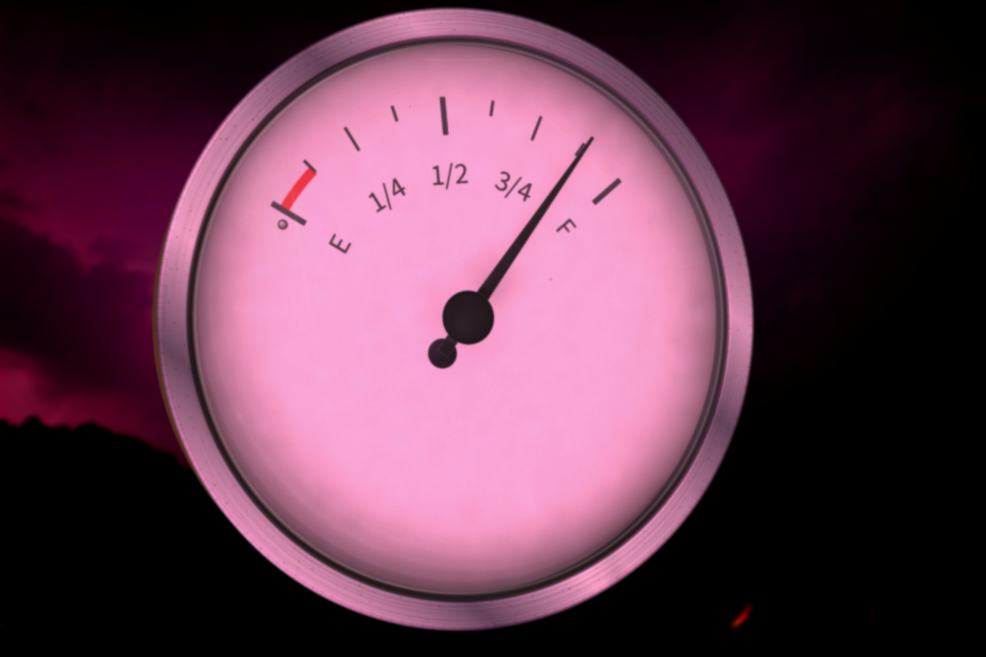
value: **0.875**
